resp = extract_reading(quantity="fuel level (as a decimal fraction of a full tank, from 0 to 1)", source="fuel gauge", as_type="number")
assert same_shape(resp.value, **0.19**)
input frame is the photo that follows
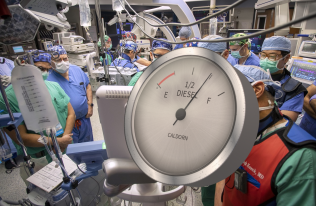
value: **0.75**
